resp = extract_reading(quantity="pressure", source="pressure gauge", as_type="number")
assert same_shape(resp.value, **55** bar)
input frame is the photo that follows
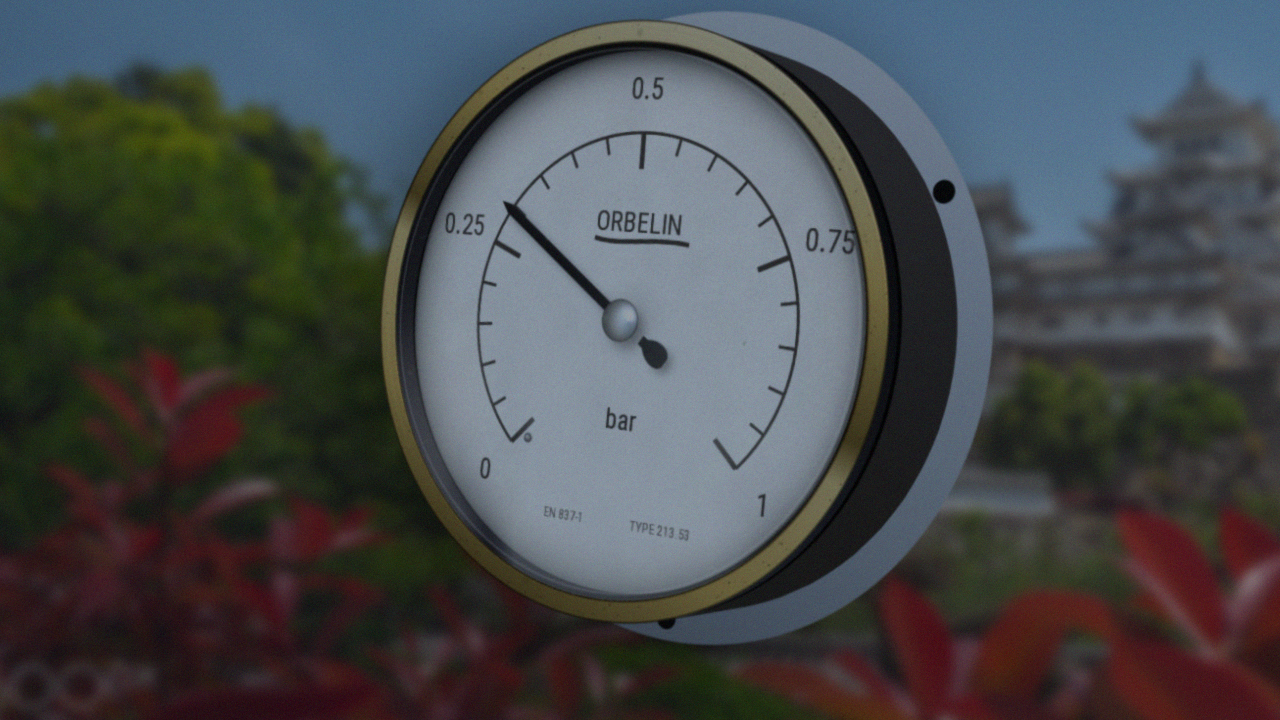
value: **0.3** bar
